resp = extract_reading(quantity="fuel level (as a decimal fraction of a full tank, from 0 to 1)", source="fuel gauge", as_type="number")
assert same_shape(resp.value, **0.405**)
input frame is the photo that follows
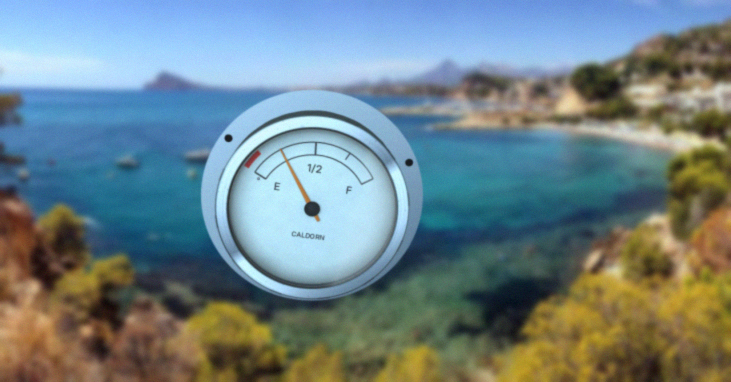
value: **0.25**
